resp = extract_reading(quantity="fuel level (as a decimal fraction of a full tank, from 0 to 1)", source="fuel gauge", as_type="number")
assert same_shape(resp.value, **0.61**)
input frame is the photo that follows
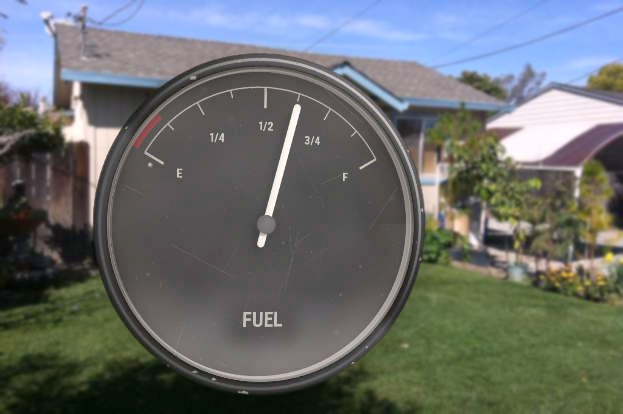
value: **0.625**
